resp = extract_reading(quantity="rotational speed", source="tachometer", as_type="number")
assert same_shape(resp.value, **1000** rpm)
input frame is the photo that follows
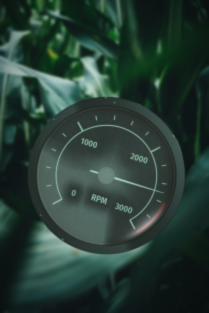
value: **2500** rpm
